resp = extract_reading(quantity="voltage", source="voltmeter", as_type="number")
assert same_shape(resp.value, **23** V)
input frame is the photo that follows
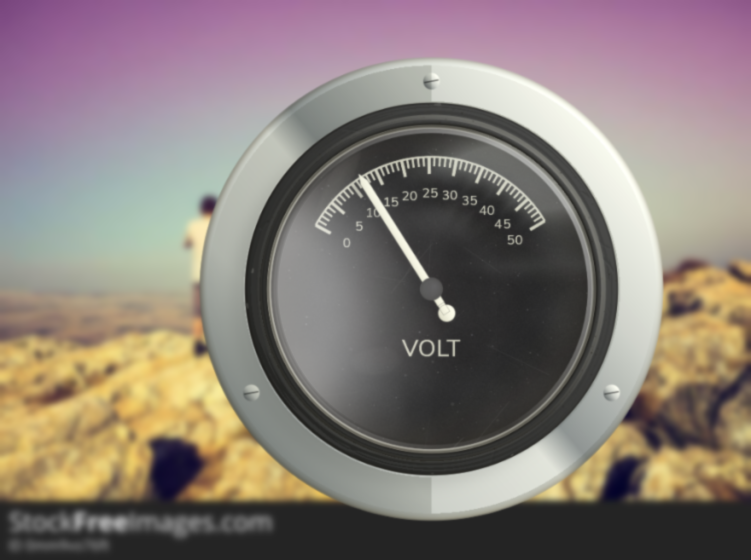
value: **12** V
